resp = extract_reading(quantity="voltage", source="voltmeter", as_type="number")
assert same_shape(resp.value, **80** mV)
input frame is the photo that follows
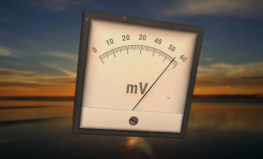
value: **55** mV
